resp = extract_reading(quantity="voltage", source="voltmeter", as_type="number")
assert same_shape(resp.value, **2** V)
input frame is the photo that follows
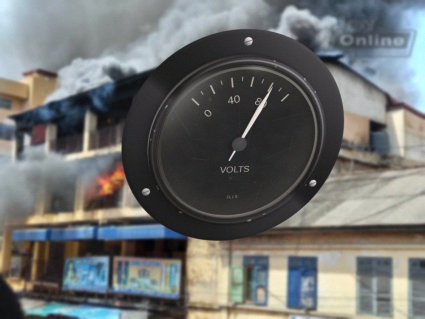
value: **80** V
